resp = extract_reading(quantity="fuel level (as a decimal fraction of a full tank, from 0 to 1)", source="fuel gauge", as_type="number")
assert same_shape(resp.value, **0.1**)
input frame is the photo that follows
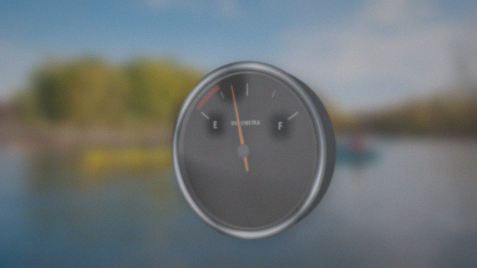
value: **0.375**
